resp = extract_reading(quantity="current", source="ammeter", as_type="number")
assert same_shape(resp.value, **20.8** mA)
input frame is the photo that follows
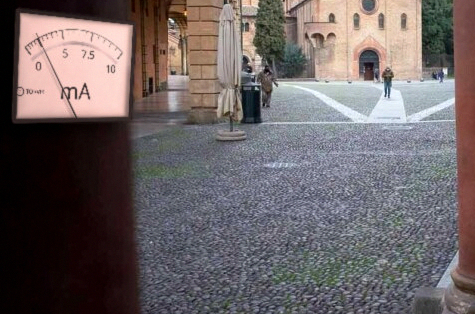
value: **2.5** mA
